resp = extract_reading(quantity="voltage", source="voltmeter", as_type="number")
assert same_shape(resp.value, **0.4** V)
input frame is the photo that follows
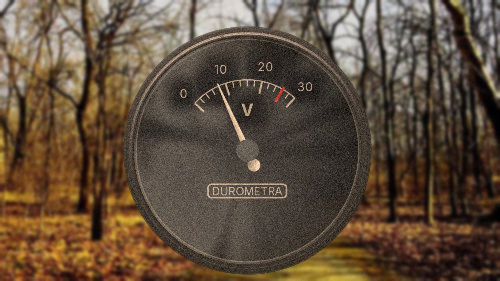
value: **8** V
